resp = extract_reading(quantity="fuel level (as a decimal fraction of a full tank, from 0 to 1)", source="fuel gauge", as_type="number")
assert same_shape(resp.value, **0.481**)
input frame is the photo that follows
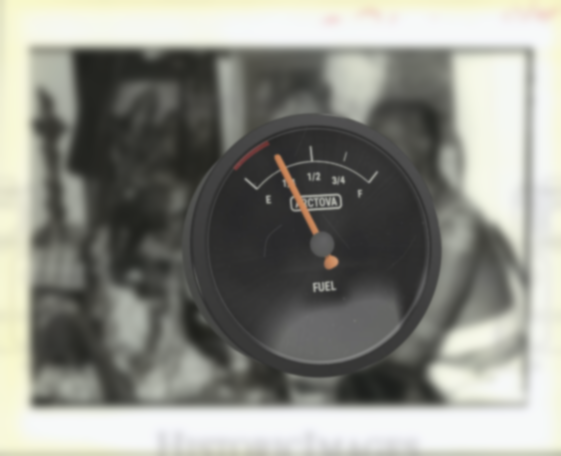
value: **0.25**
